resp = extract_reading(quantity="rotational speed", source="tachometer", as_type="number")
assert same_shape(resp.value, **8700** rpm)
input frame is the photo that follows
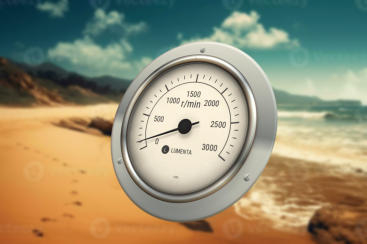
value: **100** rpm
